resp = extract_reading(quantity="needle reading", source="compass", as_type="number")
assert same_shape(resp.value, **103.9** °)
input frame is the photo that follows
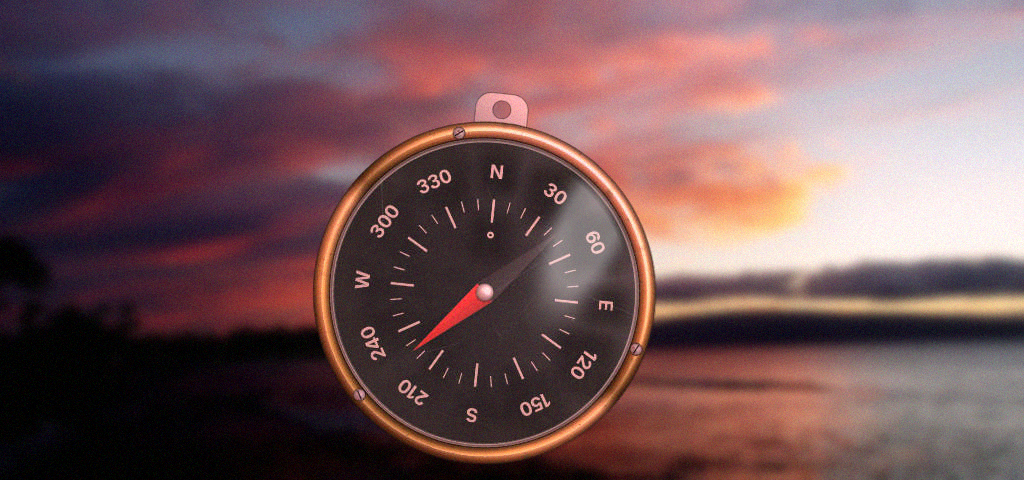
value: **225** °
